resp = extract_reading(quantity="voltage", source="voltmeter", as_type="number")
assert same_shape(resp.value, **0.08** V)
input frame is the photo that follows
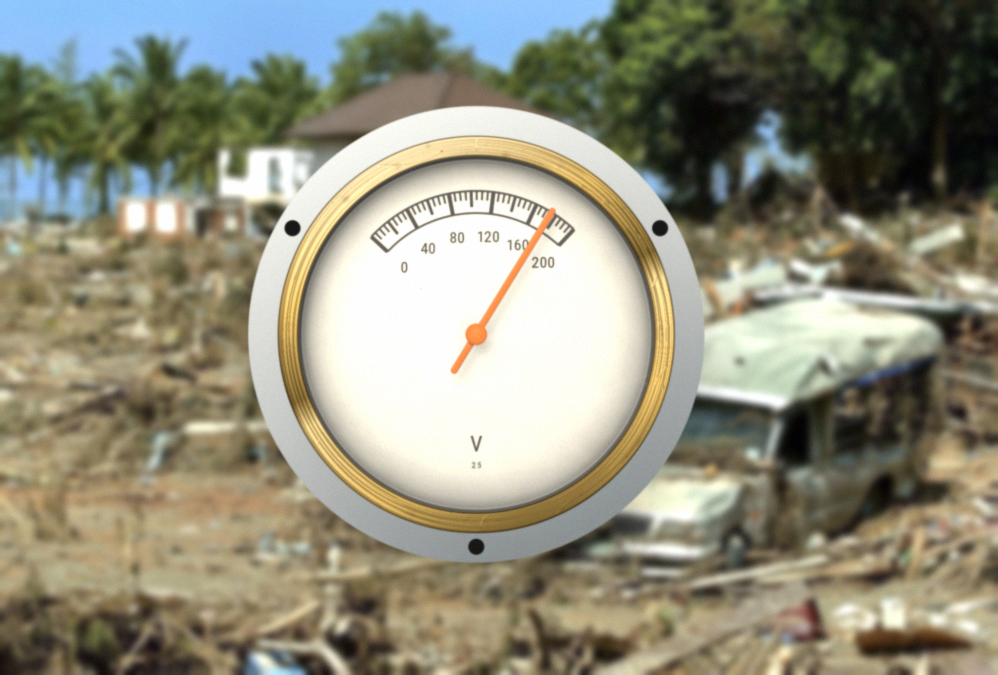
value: **175** V
